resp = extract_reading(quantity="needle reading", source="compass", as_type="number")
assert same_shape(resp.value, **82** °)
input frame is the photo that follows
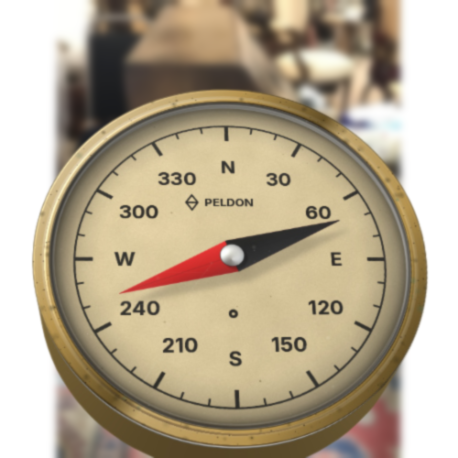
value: **250** °
